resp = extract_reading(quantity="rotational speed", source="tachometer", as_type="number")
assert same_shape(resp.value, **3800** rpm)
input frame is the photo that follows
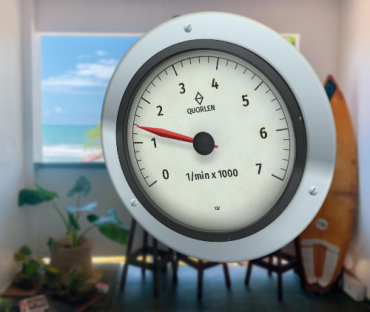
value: **1400** rpm
